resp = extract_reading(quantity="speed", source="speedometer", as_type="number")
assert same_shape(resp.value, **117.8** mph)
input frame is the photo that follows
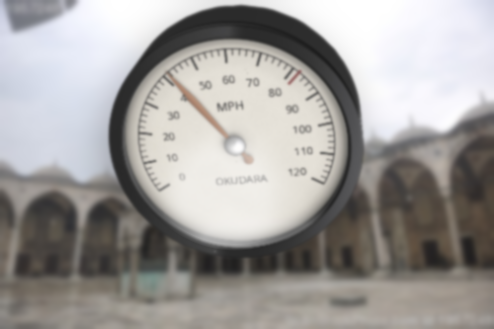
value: **42** mph
